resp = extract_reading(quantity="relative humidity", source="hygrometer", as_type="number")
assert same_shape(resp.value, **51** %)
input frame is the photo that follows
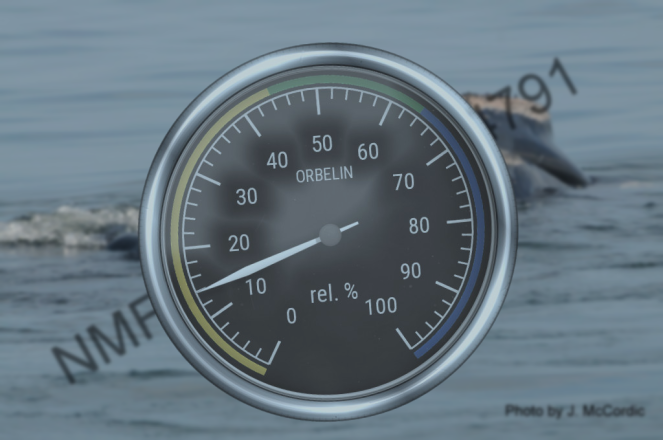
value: **14** %
